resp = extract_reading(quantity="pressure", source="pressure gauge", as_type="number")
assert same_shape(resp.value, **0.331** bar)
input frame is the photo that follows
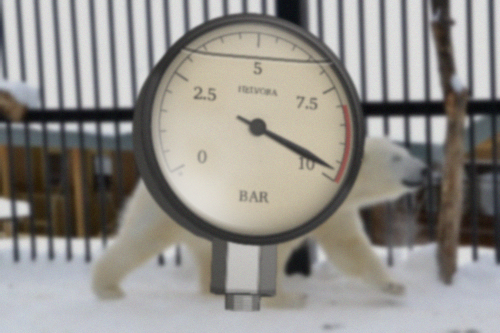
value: **9.75** bar
